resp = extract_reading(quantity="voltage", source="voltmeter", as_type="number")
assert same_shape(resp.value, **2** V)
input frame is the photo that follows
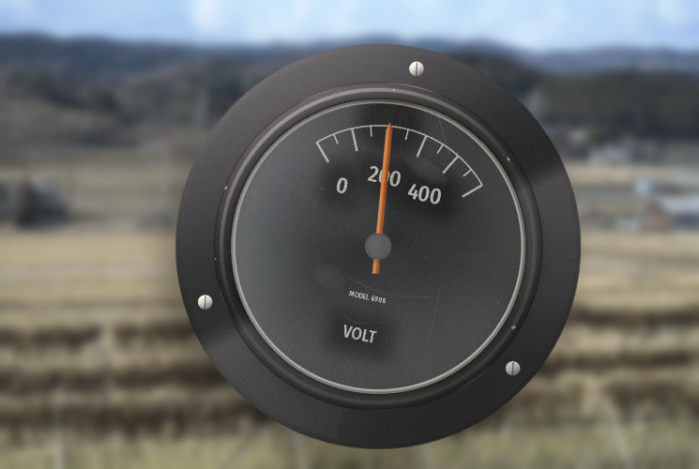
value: **200** V
